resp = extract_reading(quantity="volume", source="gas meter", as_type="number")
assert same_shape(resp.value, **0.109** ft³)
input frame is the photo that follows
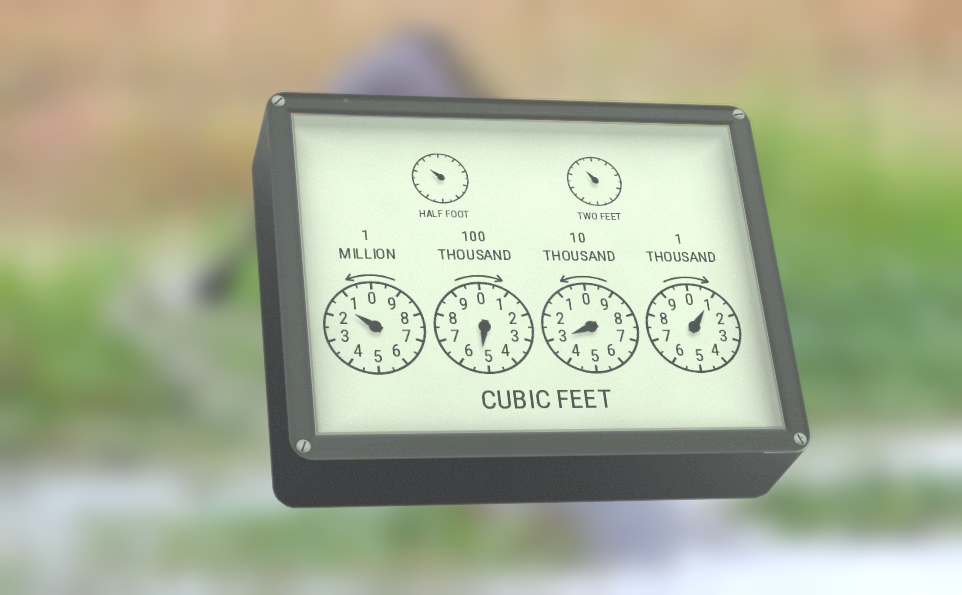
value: **153100** ft³
